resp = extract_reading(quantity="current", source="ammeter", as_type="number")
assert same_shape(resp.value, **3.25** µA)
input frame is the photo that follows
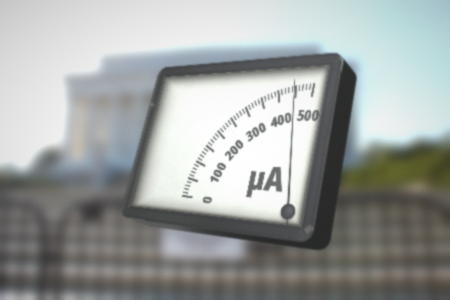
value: **450** µA
